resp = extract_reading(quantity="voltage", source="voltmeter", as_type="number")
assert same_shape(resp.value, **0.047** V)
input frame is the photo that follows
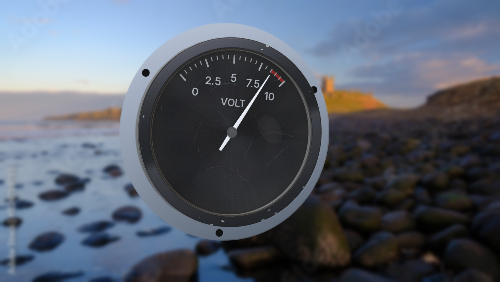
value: **8.5** V
